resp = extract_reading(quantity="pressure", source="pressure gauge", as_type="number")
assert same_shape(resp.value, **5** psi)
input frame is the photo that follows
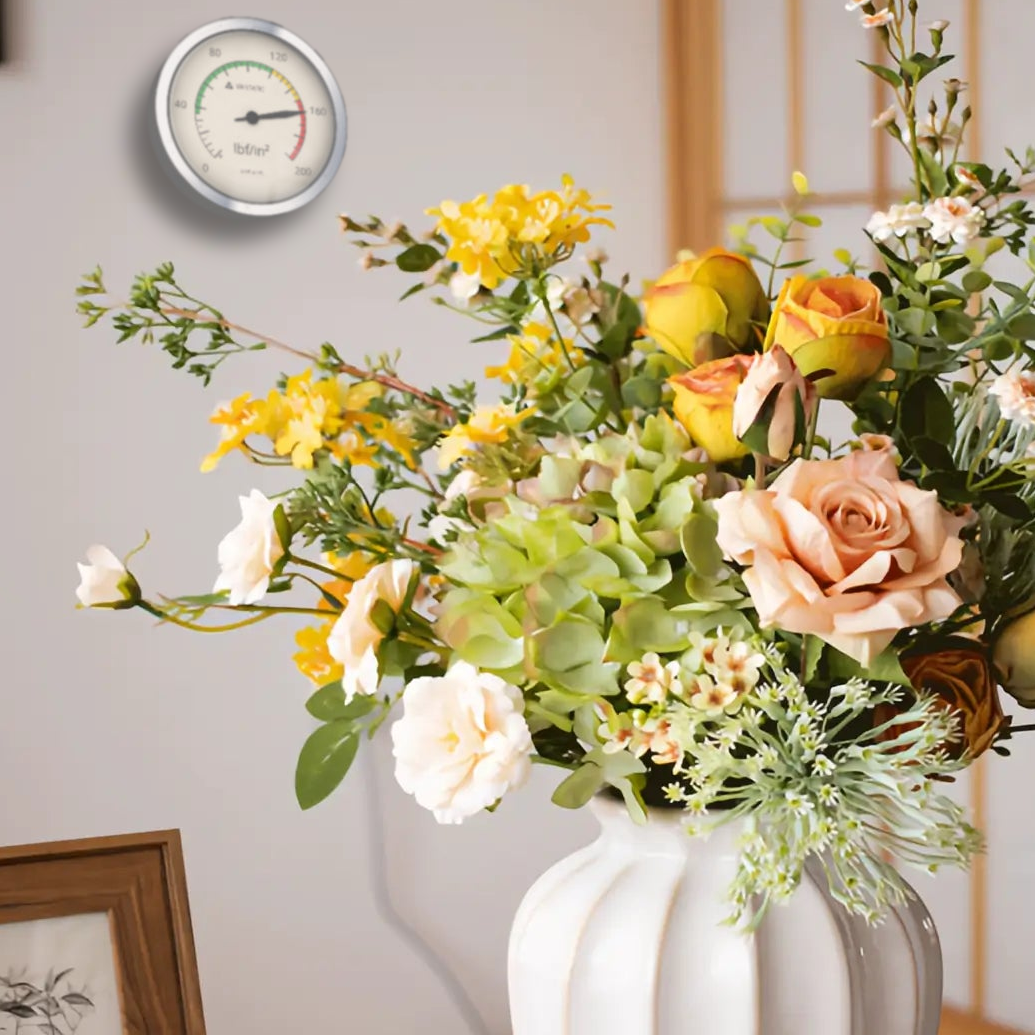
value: **160** psi
